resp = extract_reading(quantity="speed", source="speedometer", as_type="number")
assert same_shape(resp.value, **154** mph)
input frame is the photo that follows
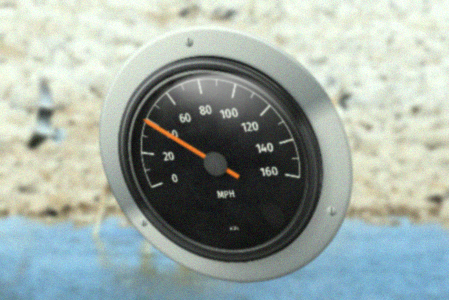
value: **40** mph
